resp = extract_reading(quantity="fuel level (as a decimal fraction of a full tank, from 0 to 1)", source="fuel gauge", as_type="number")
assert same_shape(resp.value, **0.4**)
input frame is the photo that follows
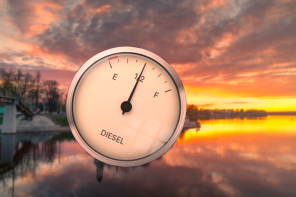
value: **0.5**
